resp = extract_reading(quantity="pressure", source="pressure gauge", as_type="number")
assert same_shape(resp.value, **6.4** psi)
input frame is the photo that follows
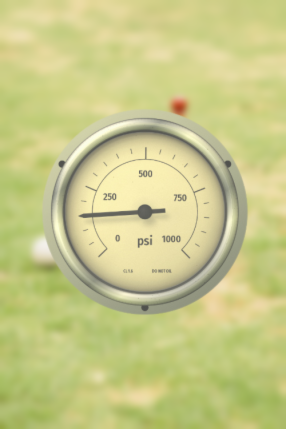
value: **150** psi
